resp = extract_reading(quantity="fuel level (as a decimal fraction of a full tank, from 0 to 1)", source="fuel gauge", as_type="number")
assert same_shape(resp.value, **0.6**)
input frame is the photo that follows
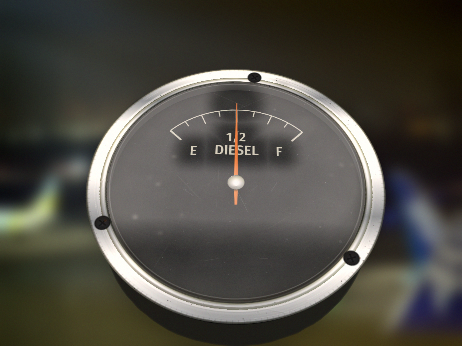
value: **0.5**
